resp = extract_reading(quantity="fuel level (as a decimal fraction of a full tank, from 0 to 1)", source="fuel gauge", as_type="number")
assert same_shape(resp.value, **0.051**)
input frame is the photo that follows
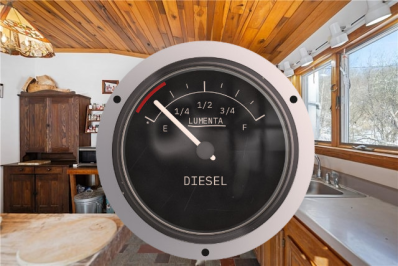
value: **0.125**
